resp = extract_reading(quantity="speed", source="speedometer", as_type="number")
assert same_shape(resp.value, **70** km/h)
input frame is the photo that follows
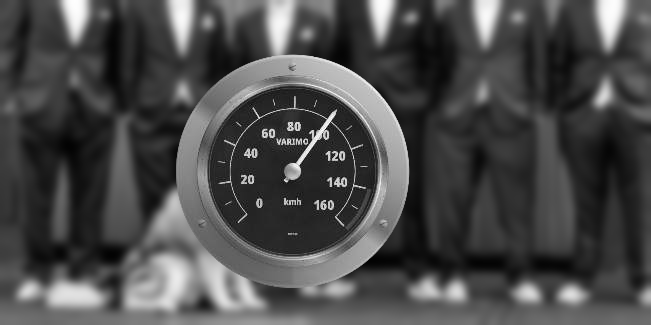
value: **100** km/h
